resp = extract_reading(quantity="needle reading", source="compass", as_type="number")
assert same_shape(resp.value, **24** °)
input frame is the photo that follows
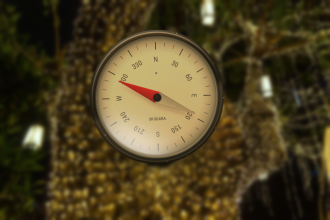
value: **295** °
